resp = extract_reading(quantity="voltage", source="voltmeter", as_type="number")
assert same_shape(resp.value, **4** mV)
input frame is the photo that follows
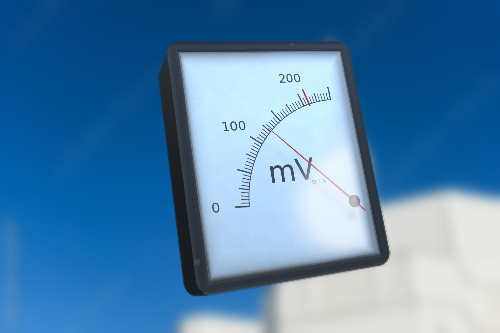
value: **125** mV
